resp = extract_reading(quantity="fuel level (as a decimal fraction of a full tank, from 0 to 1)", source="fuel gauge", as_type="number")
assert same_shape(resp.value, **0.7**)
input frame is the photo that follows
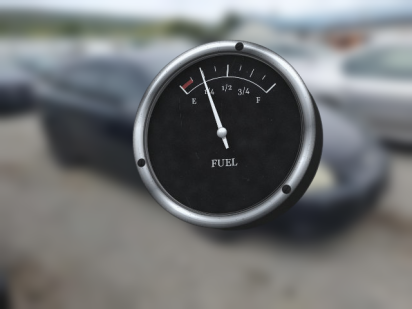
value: **0.25**
